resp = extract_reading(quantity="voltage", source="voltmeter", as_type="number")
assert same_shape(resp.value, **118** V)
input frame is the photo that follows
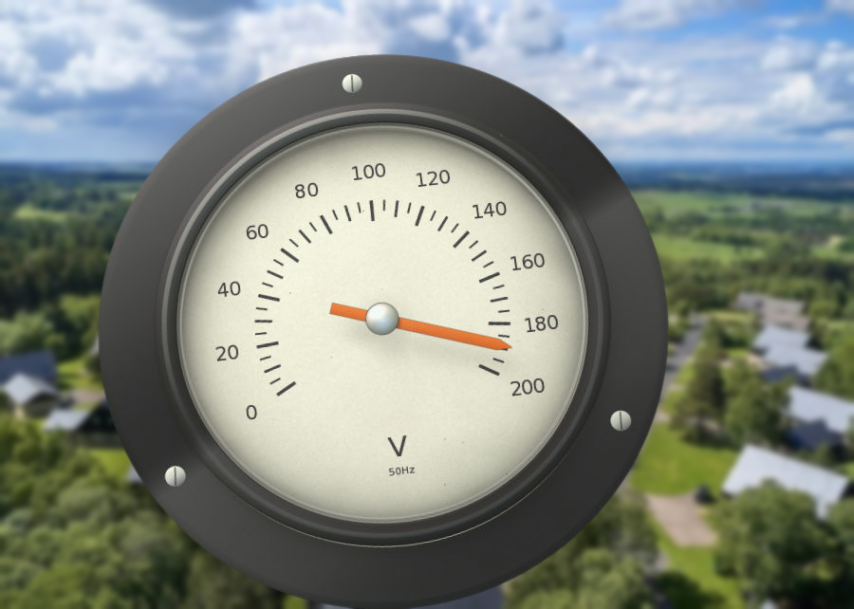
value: **190** V
